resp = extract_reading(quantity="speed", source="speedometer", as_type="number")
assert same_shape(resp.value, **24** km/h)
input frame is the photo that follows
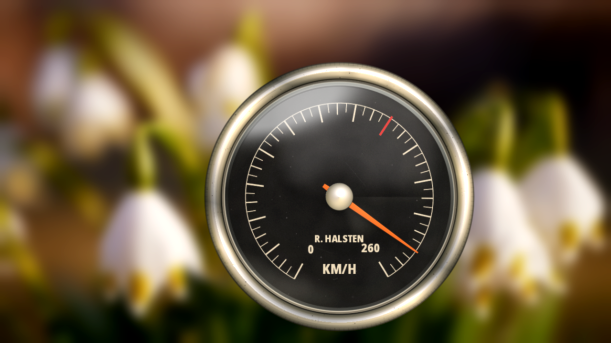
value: **240** km/h
